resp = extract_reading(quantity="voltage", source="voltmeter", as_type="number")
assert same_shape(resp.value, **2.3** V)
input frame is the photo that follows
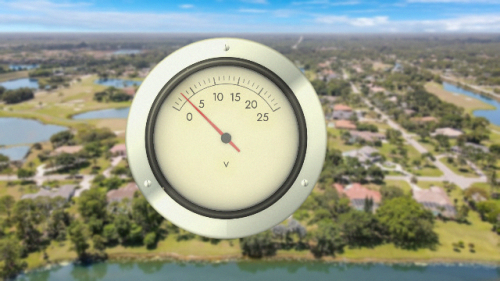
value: **3** V
